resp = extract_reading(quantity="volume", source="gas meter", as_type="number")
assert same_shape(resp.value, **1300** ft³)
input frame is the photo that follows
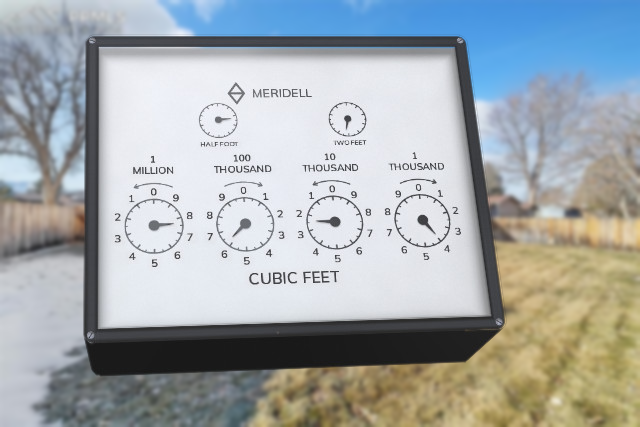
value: **762400** ft³
